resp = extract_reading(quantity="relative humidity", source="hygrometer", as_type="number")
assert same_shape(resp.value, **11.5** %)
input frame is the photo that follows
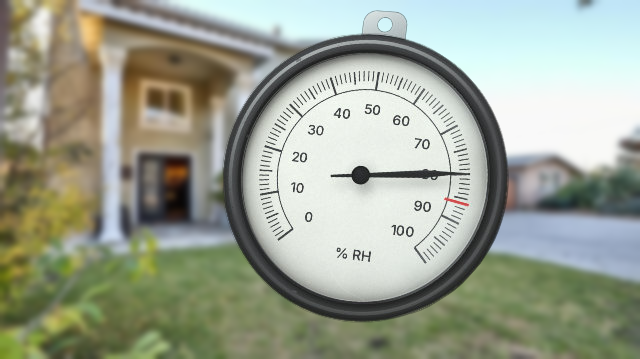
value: **80** %
